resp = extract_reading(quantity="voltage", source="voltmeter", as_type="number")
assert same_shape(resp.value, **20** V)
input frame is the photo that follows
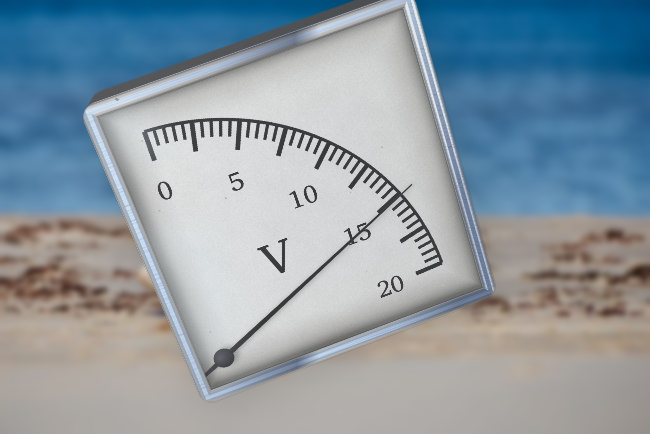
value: **15** V
